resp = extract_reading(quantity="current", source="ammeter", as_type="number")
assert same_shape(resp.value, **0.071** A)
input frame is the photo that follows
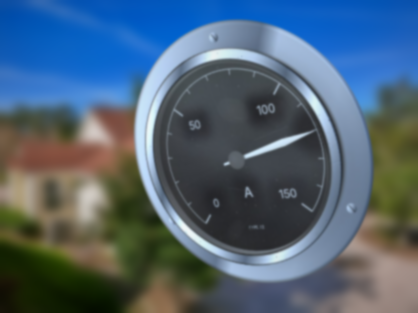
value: **120** A
